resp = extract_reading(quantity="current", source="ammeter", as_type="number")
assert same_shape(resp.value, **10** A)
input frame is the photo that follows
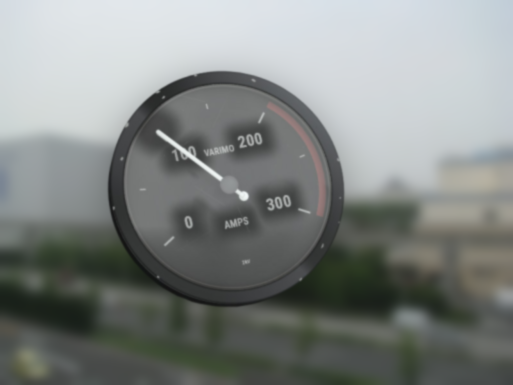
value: **100** A
